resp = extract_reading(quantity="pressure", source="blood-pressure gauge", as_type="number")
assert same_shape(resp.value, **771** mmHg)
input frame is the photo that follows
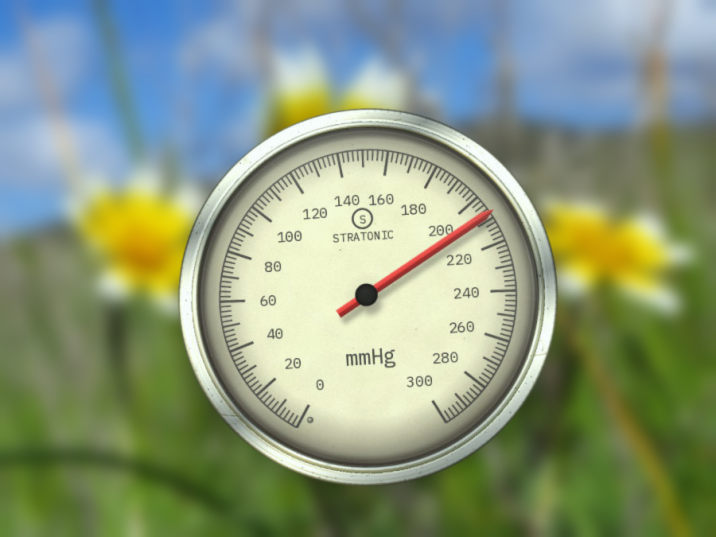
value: **208** mmHg
